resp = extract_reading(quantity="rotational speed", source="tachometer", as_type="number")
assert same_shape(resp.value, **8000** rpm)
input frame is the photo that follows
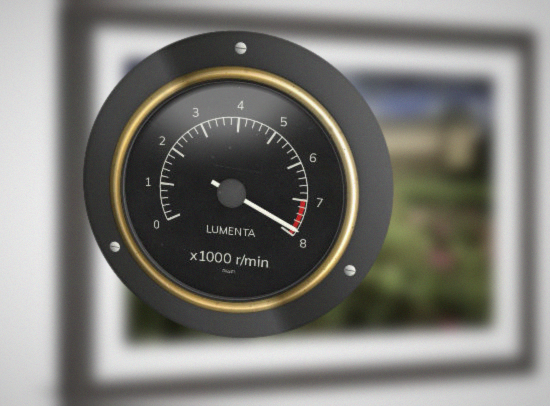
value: **7800** rpm
